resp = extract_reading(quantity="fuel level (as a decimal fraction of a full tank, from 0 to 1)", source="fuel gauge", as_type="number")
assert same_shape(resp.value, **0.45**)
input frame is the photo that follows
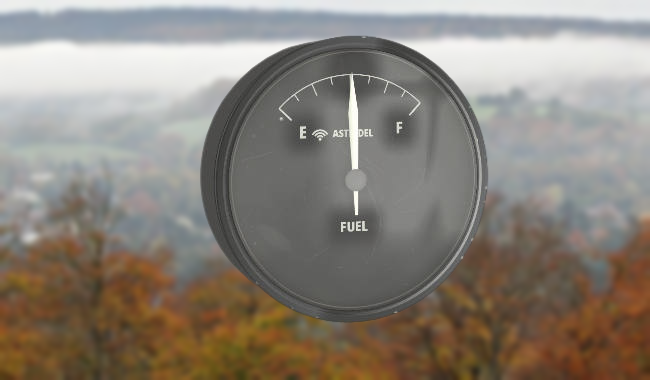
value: **0.5**
